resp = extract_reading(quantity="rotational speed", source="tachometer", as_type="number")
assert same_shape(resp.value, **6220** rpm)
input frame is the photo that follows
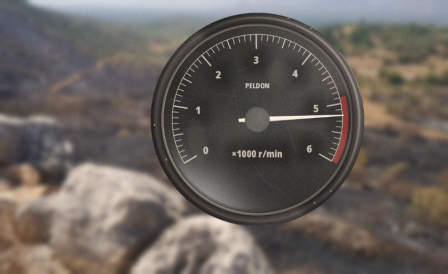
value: **5200** rpm
